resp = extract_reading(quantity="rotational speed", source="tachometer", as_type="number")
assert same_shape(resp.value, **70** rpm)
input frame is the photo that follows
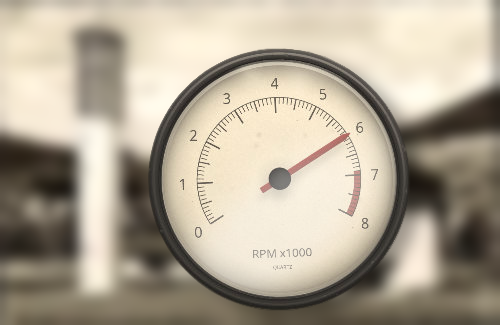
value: **6000** rpm
